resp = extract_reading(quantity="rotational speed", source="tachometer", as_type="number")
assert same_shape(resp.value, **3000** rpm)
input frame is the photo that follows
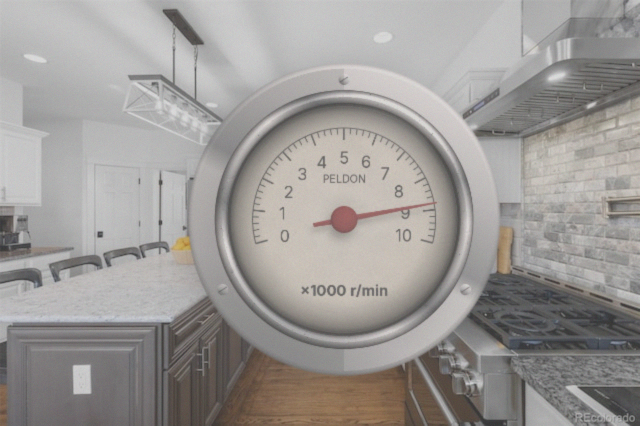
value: **8800** rpm
